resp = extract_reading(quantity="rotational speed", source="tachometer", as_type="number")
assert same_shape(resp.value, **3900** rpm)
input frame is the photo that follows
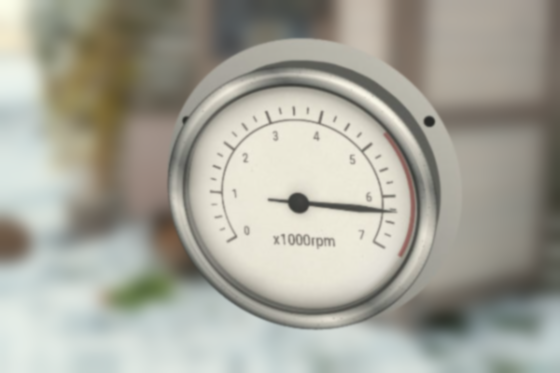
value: **6250** rpm
